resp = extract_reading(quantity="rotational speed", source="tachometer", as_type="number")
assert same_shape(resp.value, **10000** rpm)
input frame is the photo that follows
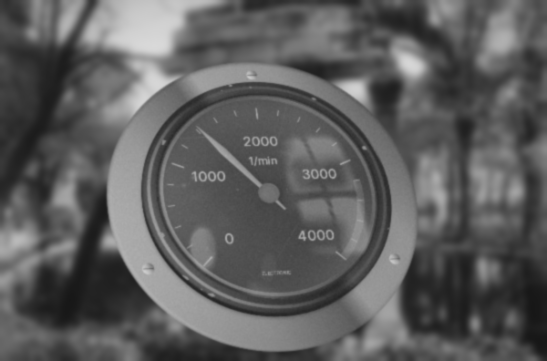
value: **1400** rpm
